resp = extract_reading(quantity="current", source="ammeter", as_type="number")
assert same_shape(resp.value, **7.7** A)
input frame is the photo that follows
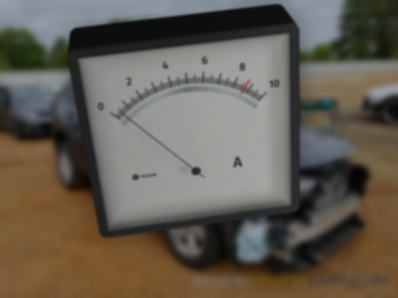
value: **0.5** A
